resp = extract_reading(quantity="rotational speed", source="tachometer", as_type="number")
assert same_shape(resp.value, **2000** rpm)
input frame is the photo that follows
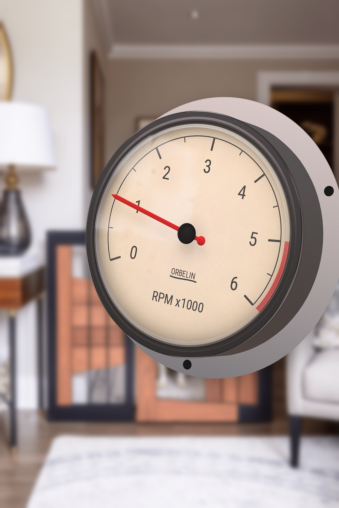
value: **1000** rpm
